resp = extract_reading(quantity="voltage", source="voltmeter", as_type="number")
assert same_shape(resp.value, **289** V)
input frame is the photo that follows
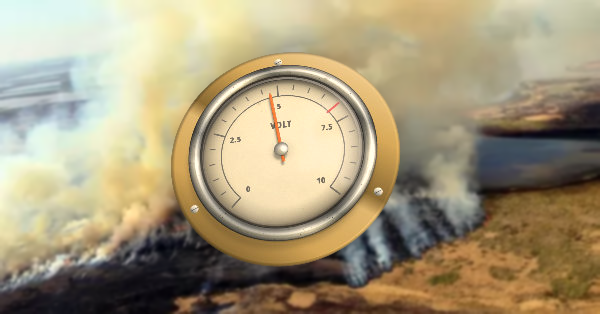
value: **4.75** V
